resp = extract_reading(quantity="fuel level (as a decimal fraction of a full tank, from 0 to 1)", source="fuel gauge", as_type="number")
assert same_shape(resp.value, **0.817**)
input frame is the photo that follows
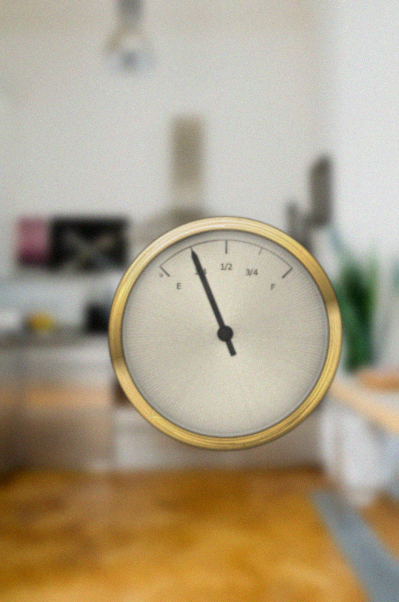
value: **0.25**
